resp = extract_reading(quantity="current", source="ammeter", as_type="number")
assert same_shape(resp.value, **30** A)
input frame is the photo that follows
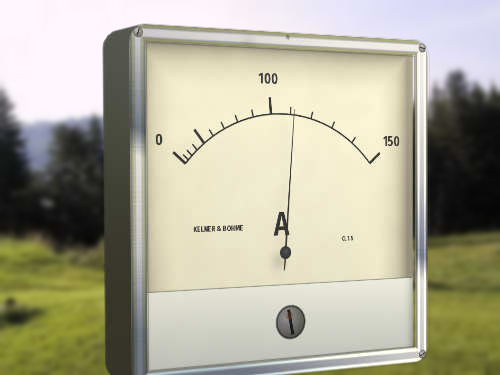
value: **110** A
